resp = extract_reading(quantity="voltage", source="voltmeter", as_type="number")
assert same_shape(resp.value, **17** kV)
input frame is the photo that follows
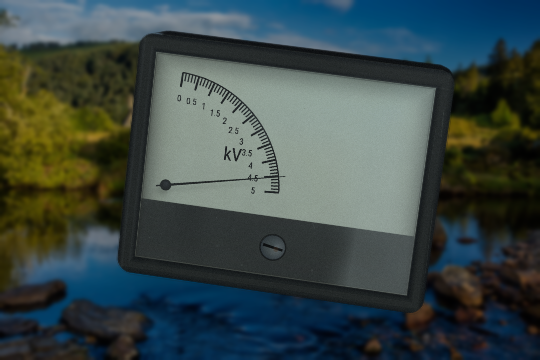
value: **4.5** kV
